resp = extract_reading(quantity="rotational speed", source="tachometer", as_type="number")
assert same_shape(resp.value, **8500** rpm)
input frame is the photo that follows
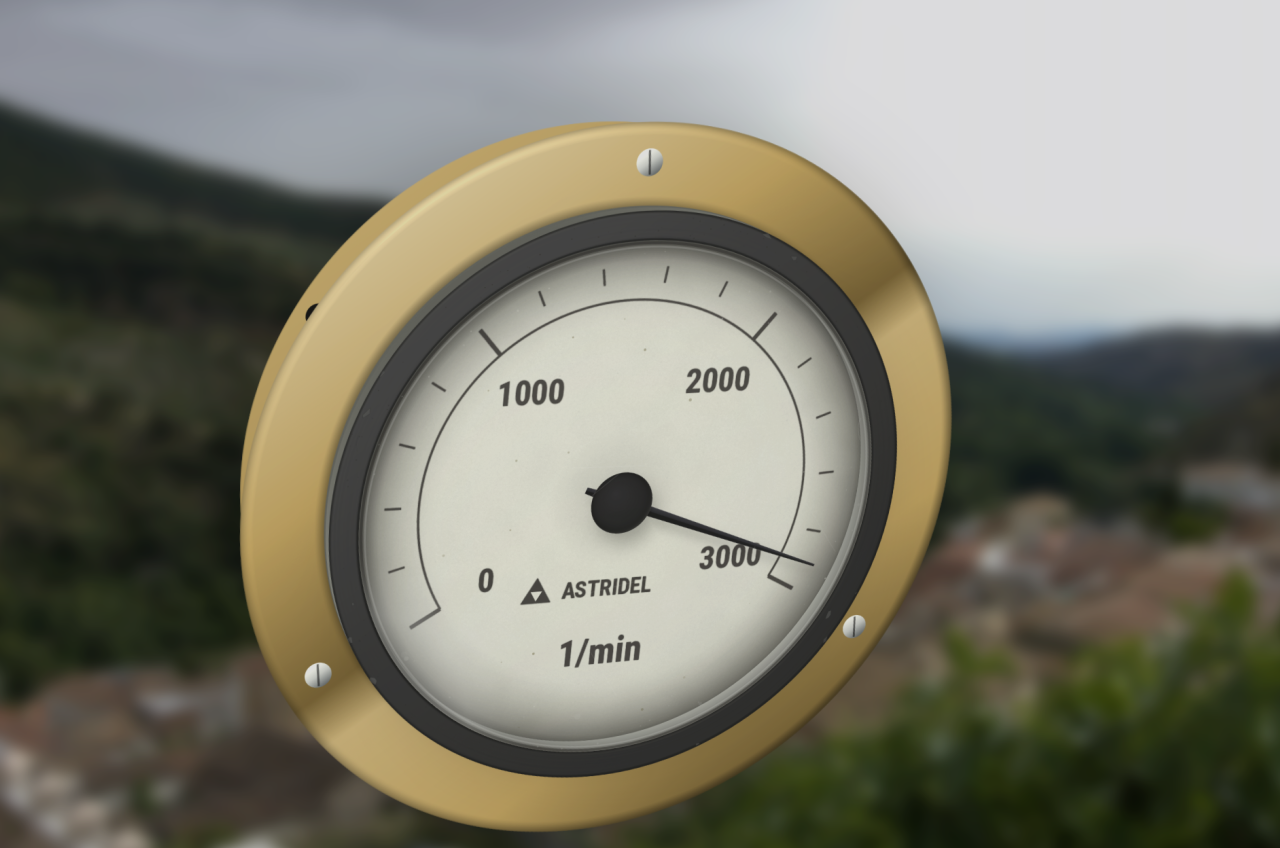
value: **2900** rpm
